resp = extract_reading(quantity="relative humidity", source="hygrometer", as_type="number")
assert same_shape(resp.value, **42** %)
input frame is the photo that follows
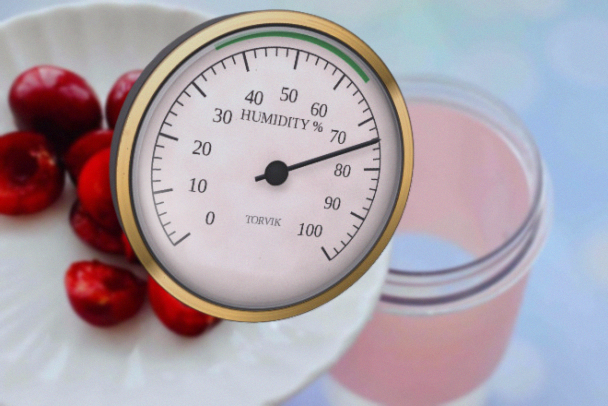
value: **74** %
